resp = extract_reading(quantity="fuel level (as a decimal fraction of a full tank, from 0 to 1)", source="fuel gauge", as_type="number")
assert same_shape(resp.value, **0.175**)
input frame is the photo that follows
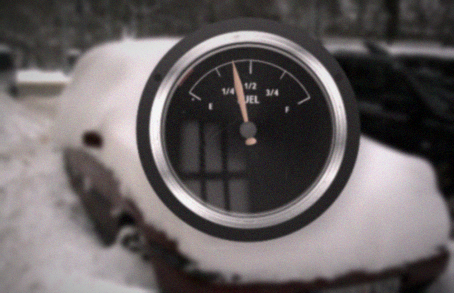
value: **0.375**
